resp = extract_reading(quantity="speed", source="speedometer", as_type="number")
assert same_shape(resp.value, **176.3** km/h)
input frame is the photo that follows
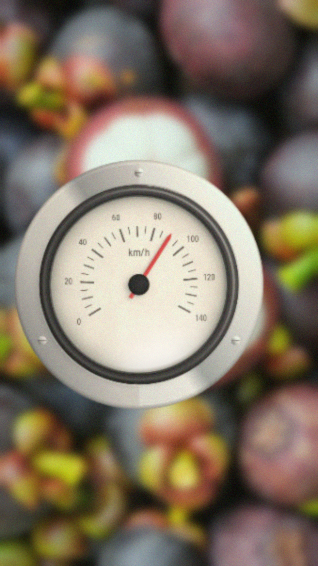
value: **90** km/h
